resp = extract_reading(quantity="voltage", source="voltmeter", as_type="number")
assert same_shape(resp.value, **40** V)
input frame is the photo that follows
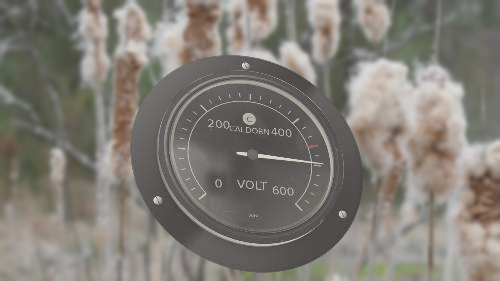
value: **500** V
